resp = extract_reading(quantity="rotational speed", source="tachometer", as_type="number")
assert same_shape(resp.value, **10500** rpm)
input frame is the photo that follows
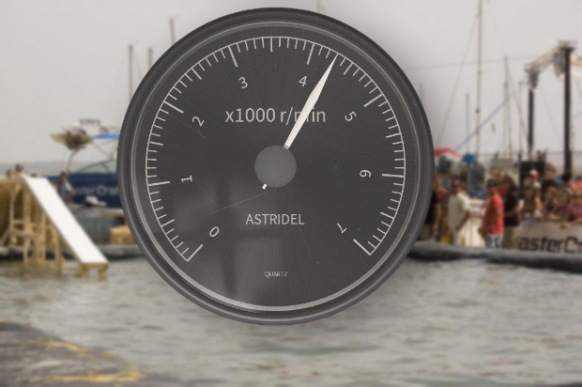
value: **4300** rpm
